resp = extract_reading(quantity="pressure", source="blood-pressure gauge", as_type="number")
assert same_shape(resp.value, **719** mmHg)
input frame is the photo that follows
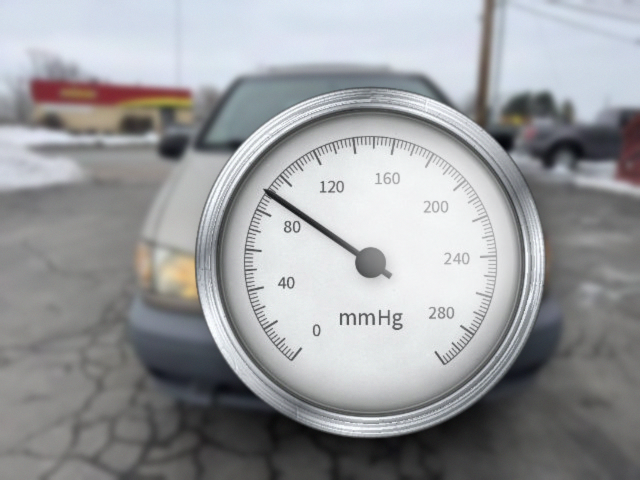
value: **90** mmHg
